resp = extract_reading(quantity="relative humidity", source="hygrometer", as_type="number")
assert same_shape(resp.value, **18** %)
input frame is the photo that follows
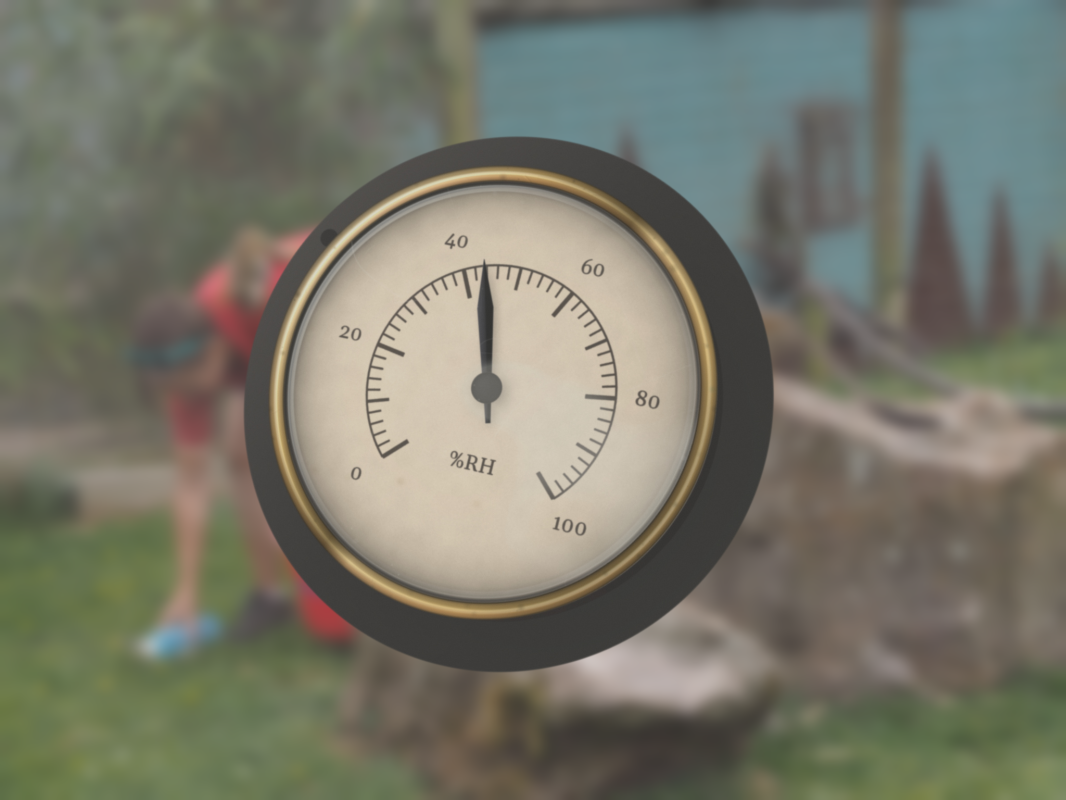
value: **44** %
